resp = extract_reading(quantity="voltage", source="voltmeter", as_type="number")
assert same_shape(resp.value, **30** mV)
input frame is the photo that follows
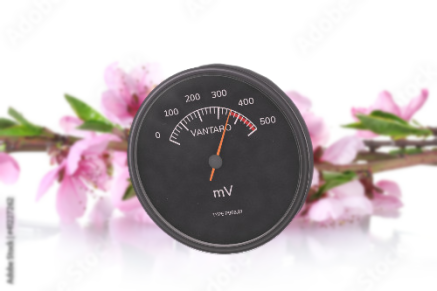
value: **360** mV
